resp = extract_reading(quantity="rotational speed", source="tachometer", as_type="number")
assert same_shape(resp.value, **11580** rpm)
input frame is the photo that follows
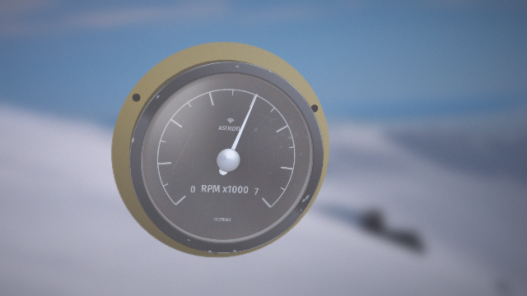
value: **4000** rpm
